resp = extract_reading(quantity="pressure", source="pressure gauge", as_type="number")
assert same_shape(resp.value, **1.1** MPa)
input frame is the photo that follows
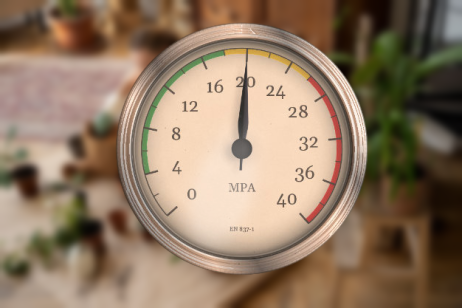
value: **20** MPa
